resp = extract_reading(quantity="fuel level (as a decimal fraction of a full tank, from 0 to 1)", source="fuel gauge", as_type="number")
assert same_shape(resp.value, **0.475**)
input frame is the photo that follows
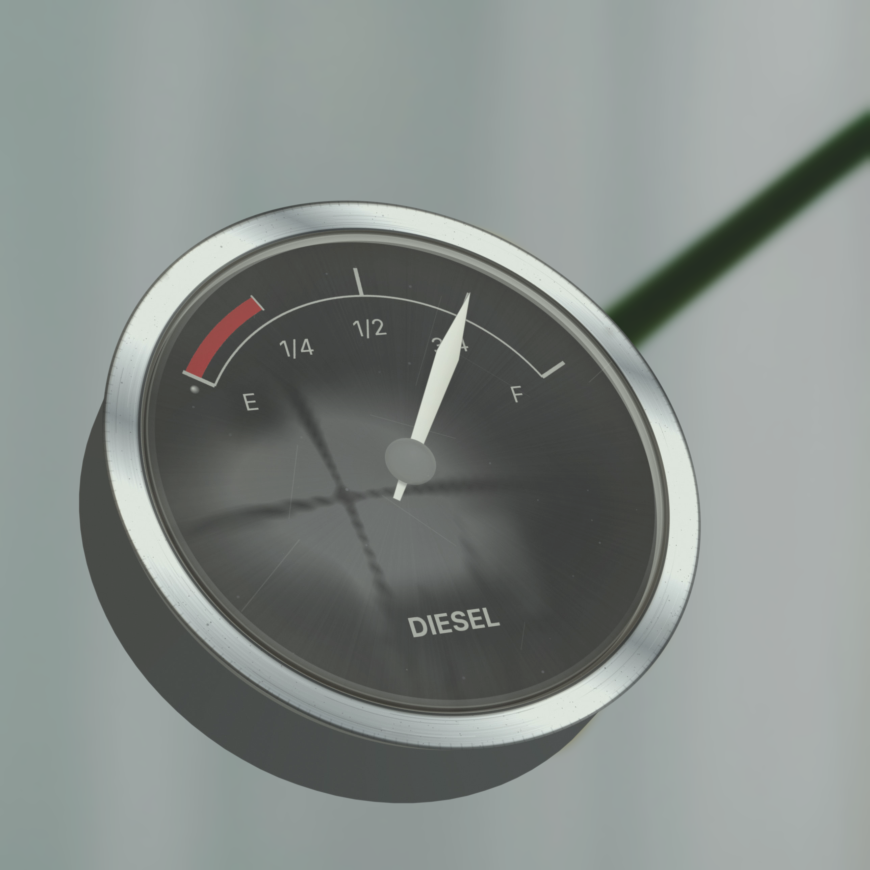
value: **0.75**
